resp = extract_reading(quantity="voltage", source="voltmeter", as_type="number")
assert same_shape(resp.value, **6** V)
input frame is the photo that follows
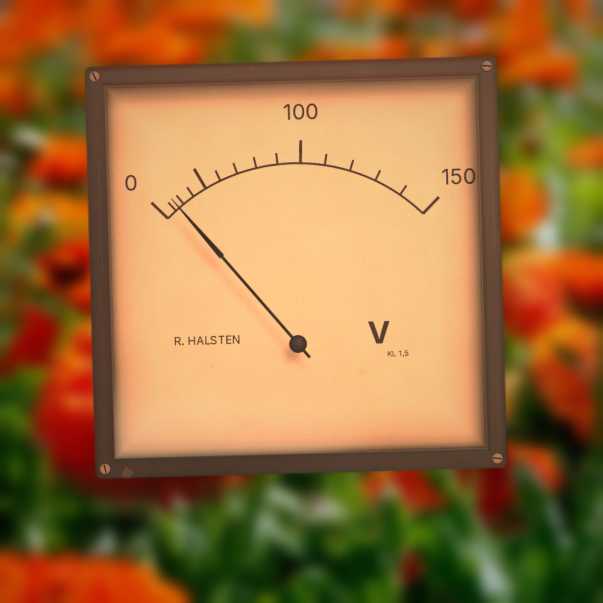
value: **25** V
